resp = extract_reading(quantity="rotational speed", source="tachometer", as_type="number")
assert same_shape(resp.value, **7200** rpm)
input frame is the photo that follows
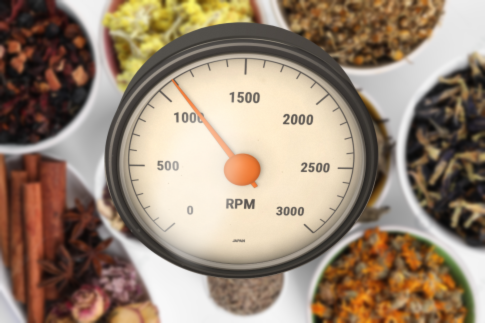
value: **1100** rpm
